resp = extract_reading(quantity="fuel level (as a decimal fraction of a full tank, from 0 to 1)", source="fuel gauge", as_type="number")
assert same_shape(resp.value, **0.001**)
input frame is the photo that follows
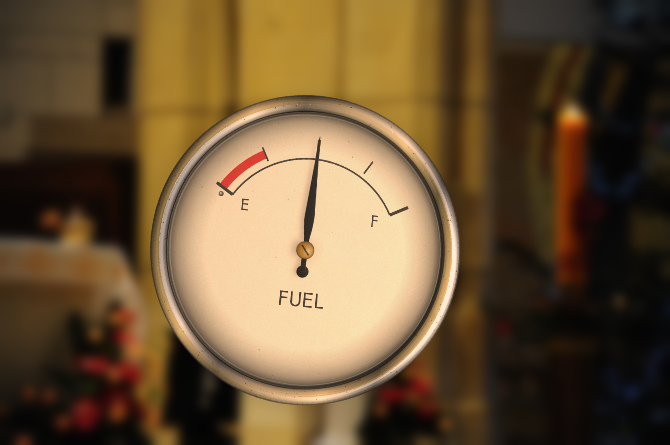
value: **0.5**
